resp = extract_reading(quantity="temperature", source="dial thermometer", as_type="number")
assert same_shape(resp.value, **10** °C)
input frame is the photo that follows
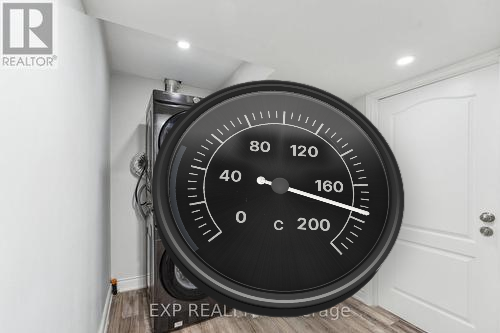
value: **176** °C
